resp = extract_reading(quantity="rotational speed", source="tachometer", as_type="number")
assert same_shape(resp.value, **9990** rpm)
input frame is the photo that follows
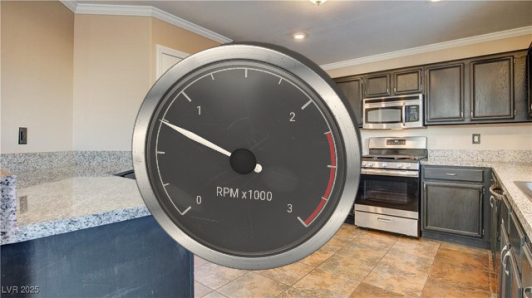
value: **750** rpm
